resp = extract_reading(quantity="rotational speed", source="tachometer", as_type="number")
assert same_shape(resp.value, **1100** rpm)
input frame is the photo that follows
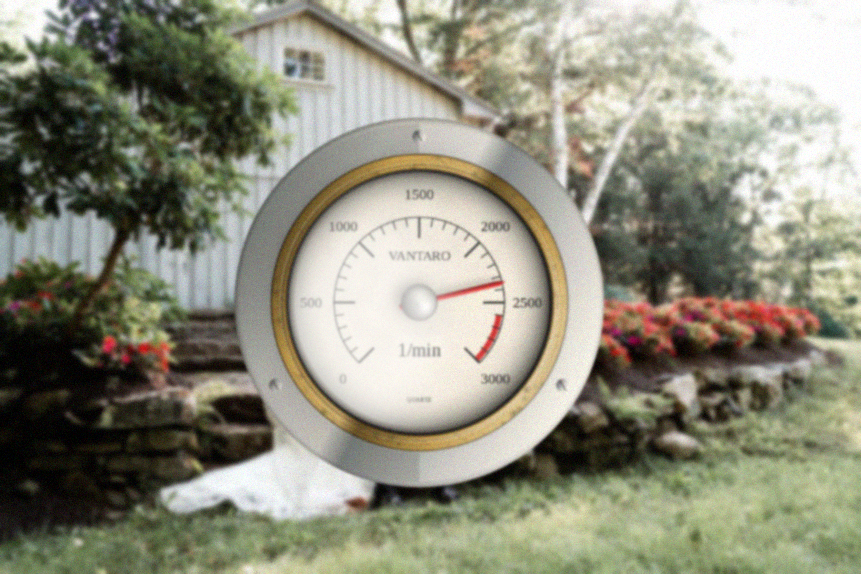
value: **2350** rpm
